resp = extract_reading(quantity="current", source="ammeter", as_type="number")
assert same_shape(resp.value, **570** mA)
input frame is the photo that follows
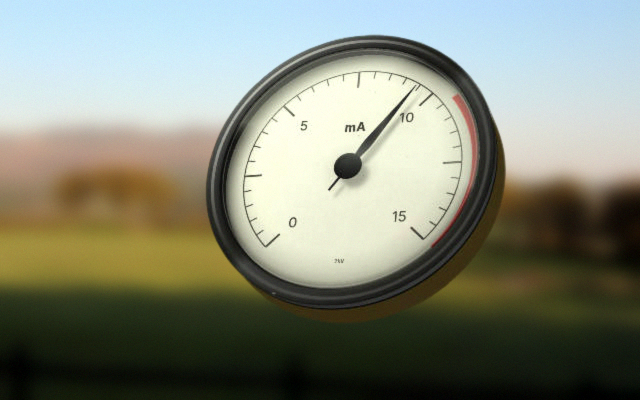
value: **9.5** mA
